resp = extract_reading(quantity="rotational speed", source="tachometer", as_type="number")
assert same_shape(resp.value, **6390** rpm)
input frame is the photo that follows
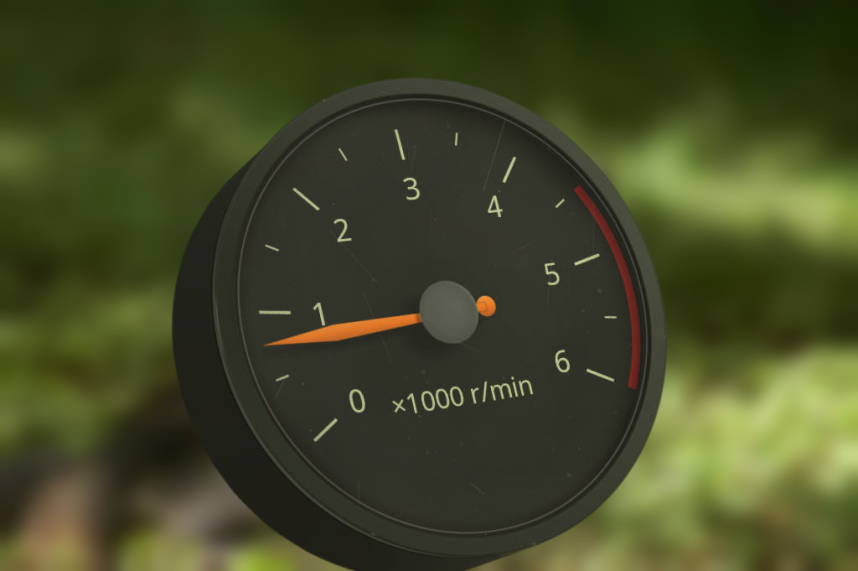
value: **750** rpm
